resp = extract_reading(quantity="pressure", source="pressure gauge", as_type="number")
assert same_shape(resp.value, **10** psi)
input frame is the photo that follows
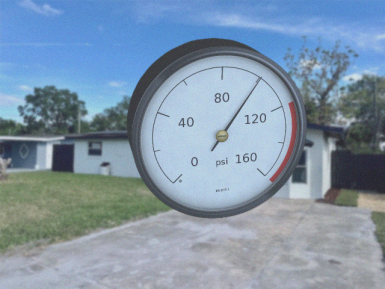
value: **100** psi
